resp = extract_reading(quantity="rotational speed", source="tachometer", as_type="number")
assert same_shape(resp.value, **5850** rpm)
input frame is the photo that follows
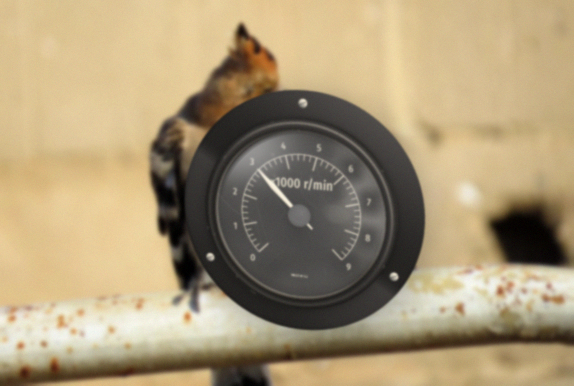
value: **3000** rpm
